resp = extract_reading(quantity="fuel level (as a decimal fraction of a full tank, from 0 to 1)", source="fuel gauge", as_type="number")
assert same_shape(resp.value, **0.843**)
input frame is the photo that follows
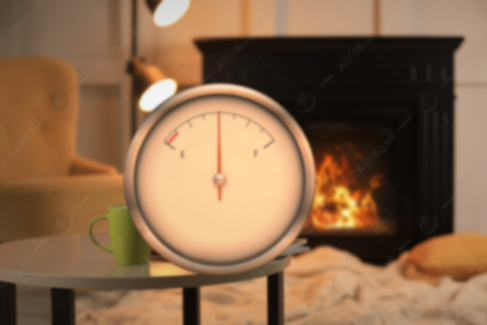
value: **0.5**
